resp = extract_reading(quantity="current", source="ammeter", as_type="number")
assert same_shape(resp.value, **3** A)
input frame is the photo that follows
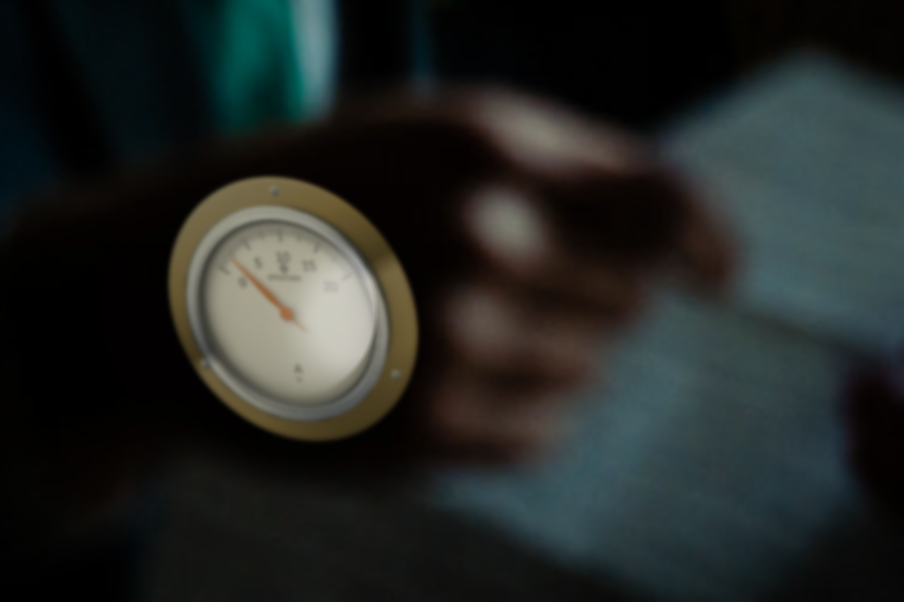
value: **2.5** A
